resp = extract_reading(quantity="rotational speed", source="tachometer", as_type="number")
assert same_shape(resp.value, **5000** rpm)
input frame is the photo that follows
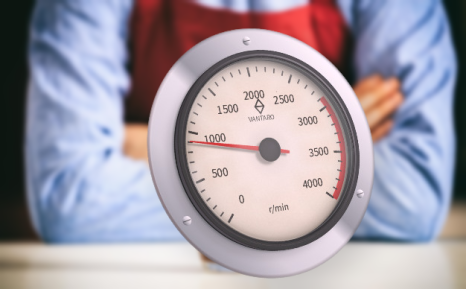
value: **900** rpm
